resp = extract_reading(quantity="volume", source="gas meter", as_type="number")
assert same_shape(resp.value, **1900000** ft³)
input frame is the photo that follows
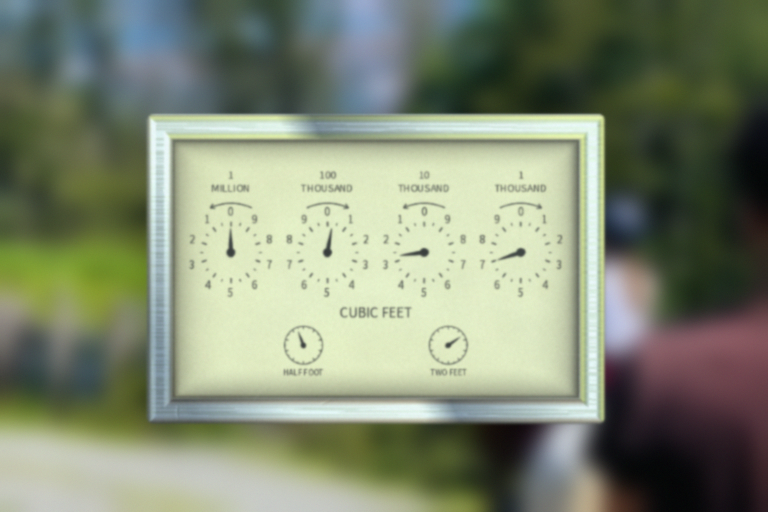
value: **2700** ft³
